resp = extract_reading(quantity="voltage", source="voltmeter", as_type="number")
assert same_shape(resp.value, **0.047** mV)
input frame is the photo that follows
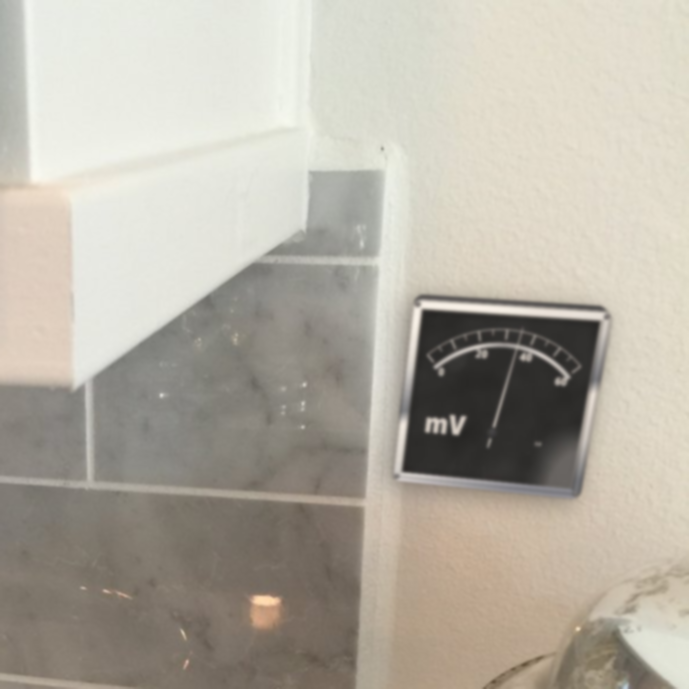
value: **35** mV
